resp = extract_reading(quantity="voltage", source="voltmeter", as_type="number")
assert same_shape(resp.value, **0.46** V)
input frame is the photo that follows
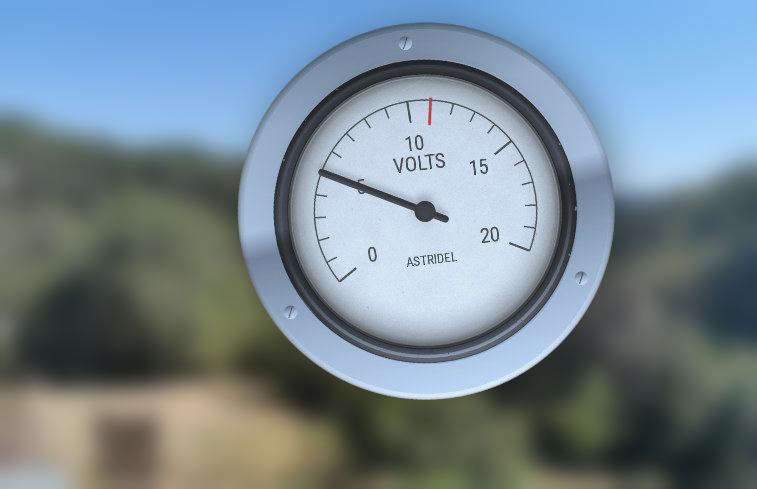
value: **5** V
